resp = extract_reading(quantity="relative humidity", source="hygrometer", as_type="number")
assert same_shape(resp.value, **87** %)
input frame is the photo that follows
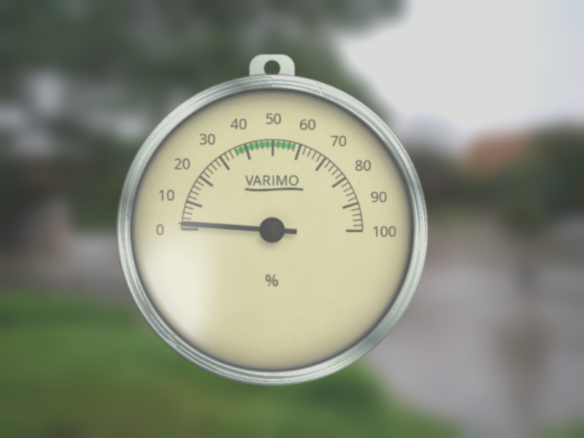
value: **2** %
